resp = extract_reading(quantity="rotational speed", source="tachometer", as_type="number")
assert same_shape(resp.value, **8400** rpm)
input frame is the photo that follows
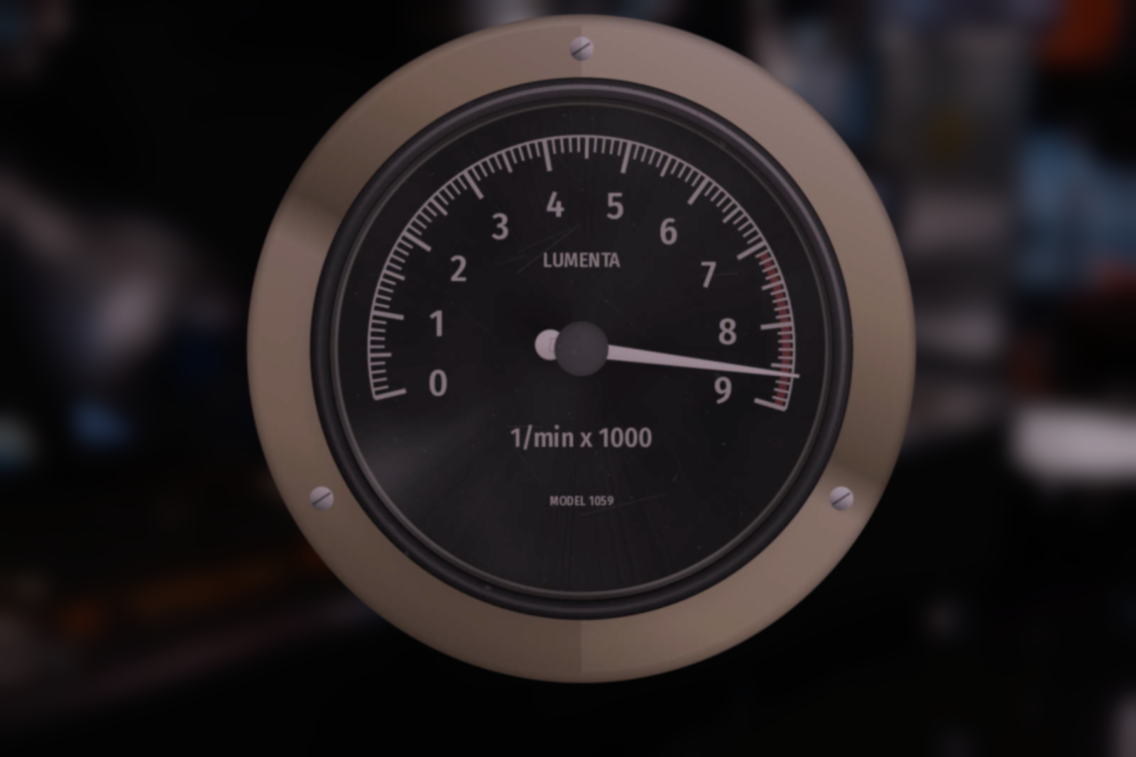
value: **8600** rpm
